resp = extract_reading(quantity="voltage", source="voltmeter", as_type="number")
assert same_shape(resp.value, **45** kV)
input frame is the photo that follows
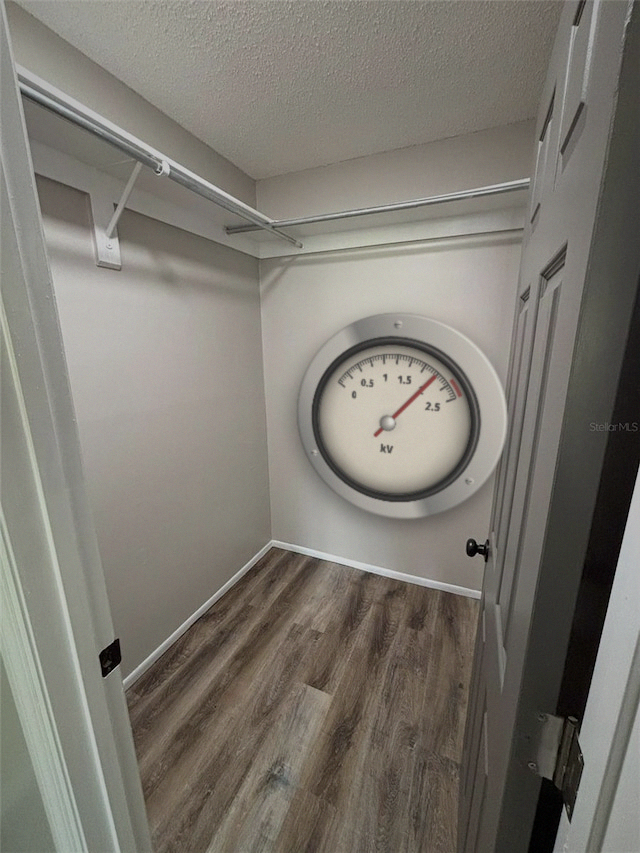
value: **2** kV
